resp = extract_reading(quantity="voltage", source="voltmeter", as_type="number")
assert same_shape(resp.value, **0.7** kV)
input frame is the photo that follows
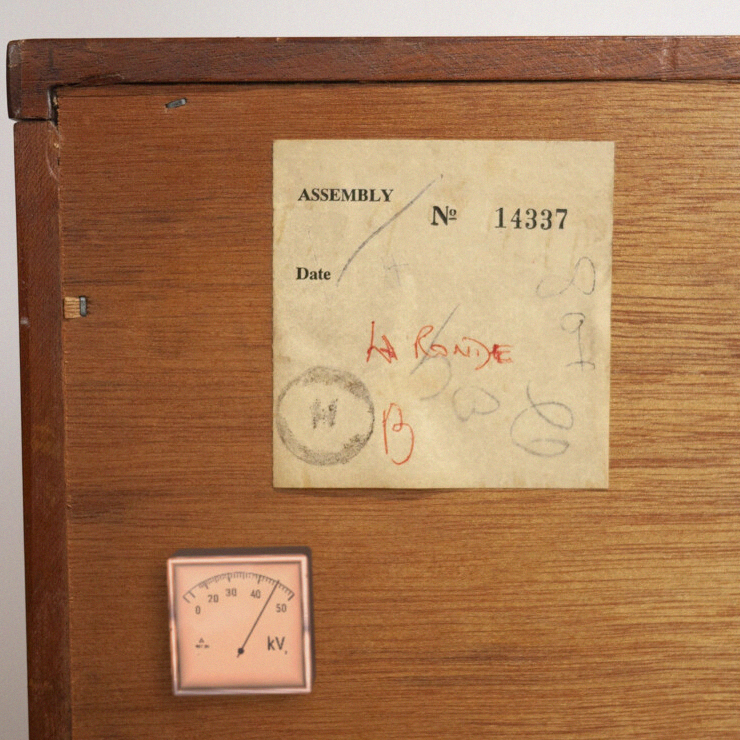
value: **45** kV
